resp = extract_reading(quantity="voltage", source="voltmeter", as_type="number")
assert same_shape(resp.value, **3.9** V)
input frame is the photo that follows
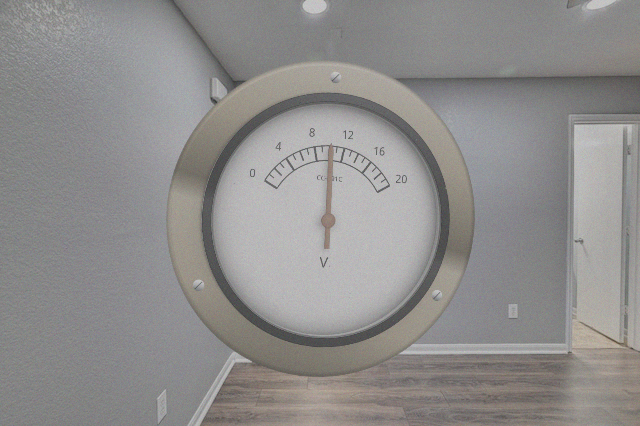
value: **10** V
